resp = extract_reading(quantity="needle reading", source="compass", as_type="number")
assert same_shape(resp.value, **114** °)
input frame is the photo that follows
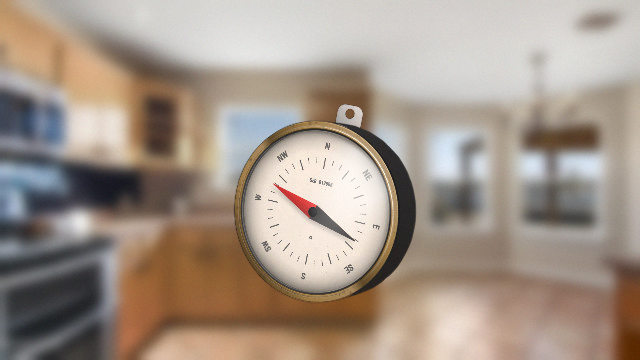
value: **290** °
